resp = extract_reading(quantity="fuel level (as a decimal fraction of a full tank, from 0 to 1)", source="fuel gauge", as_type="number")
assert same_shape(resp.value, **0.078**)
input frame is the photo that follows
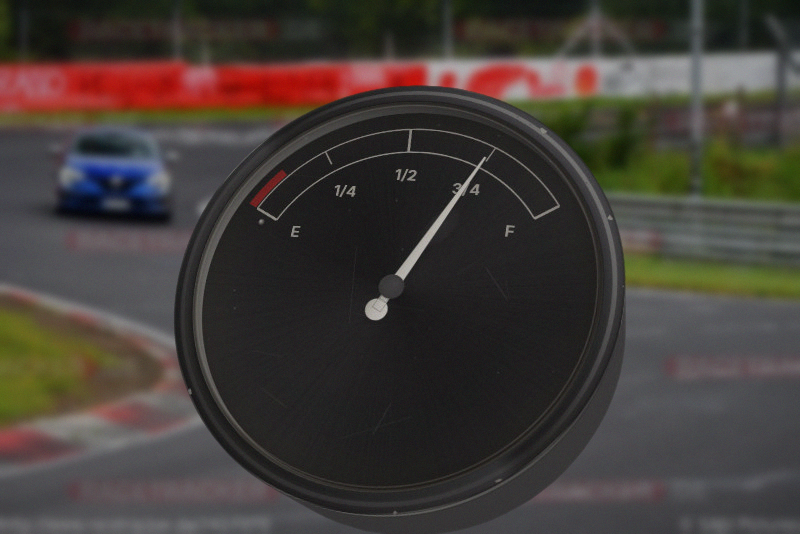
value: **0.75**
